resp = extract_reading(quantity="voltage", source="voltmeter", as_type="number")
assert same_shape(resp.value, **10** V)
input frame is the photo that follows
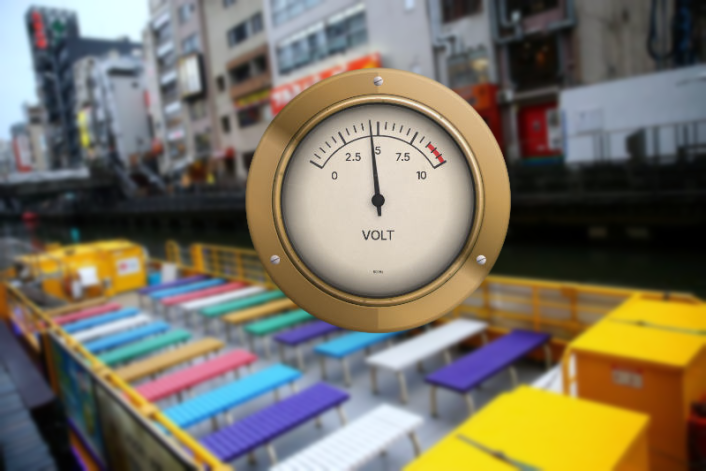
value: **4.5** V
